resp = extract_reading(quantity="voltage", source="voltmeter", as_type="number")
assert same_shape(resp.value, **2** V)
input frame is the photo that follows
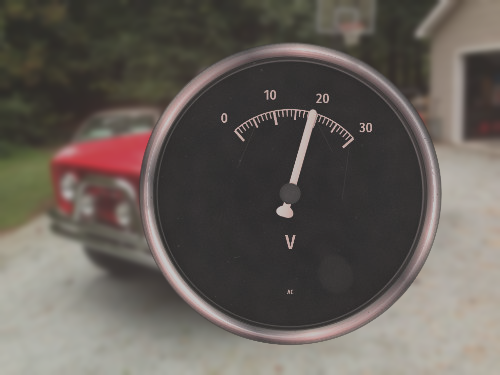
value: **19** V
